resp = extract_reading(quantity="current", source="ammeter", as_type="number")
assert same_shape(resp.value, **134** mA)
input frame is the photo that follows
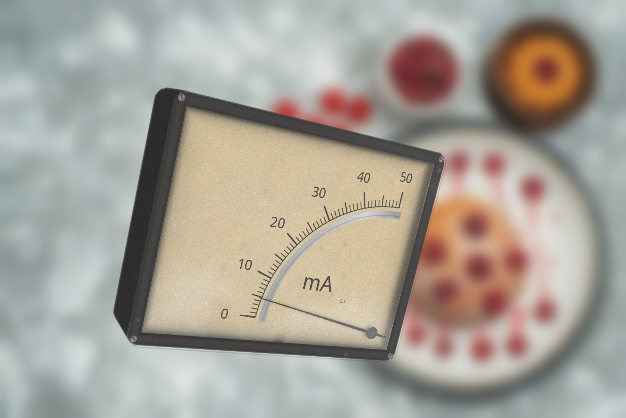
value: **5** mA
